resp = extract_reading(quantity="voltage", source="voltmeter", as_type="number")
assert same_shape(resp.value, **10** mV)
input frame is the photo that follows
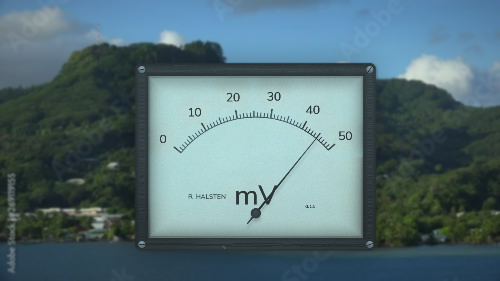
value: **45** mV
